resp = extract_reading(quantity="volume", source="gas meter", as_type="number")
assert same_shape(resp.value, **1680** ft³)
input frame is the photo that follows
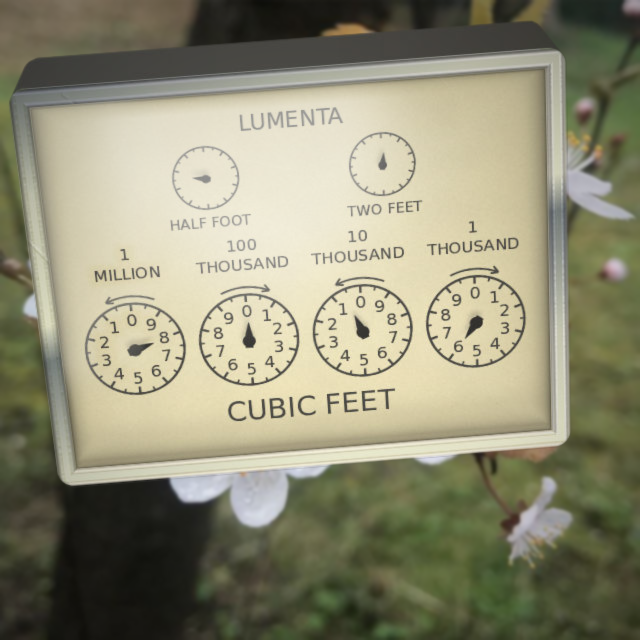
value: **800600** ft³
